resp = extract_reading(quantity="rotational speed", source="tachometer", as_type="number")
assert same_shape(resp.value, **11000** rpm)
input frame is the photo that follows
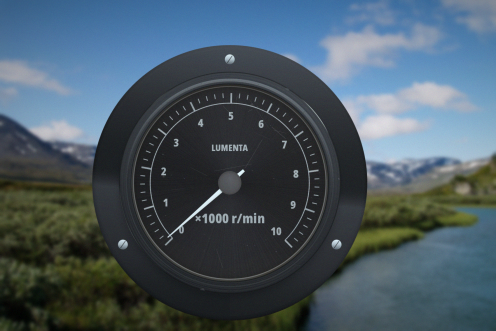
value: **100** rpm
